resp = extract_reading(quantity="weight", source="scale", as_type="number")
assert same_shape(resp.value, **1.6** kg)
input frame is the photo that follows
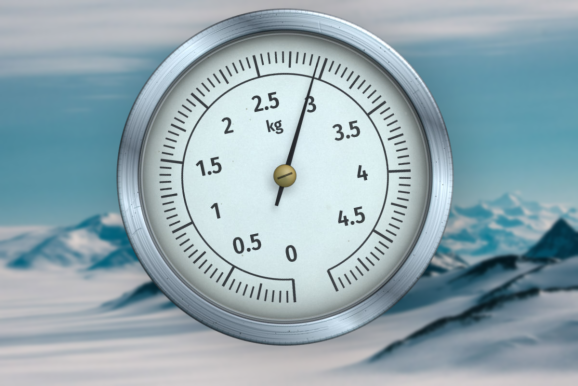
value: **2.95** kg
